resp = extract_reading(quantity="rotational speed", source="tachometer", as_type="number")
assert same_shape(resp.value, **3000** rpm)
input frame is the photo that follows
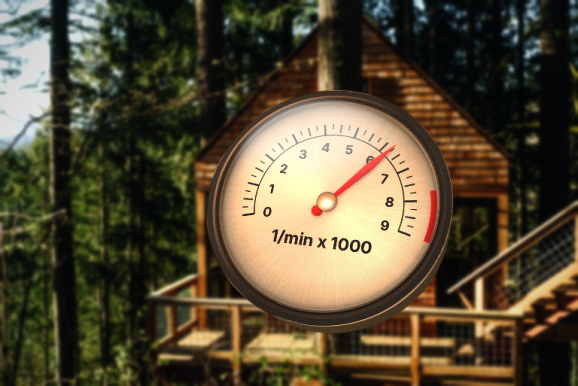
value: **6250** rpm
